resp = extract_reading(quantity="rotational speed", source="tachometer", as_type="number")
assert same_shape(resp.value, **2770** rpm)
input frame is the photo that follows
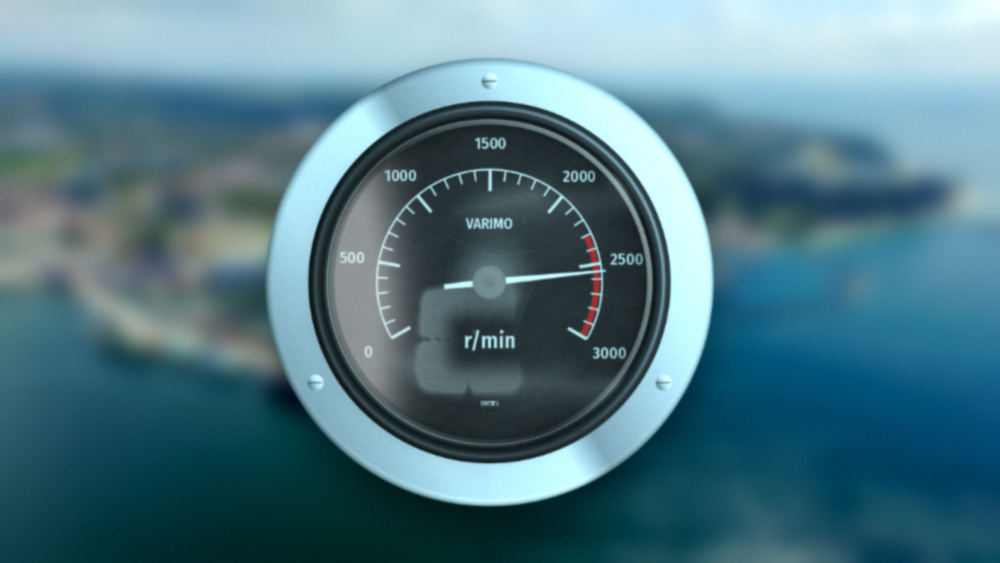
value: **2550** rpm
